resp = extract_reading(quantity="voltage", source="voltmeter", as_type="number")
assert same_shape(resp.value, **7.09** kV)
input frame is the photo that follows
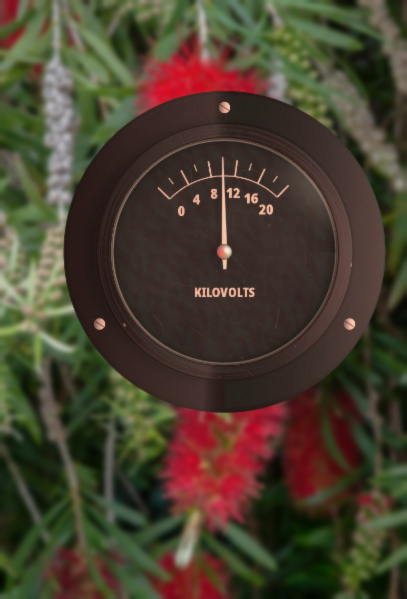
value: **10** kV
